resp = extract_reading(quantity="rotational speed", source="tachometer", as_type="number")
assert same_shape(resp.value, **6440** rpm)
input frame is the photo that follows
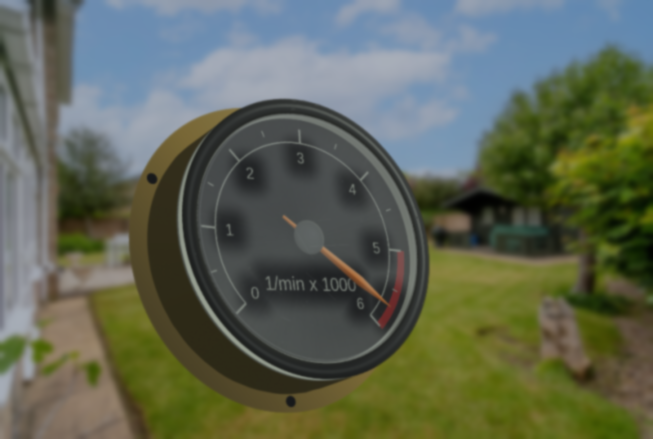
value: **5750** rpm
